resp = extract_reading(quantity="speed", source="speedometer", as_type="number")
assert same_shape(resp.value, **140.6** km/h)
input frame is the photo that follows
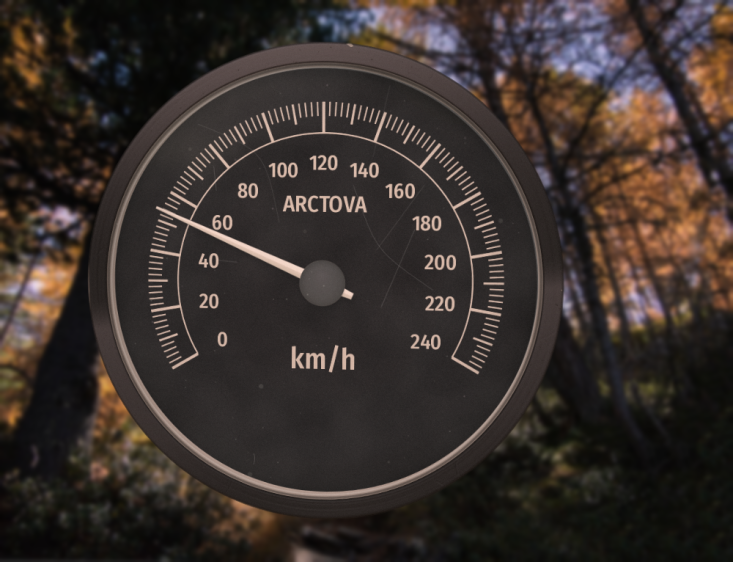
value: **54** km/h
